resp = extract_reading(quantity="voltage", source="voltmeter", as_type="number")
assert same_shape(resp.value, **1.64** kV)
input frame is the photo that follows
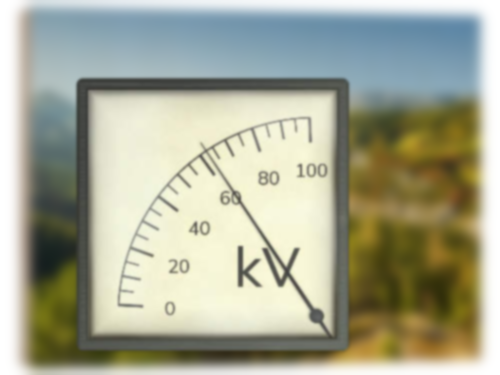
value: **62.5** kV
